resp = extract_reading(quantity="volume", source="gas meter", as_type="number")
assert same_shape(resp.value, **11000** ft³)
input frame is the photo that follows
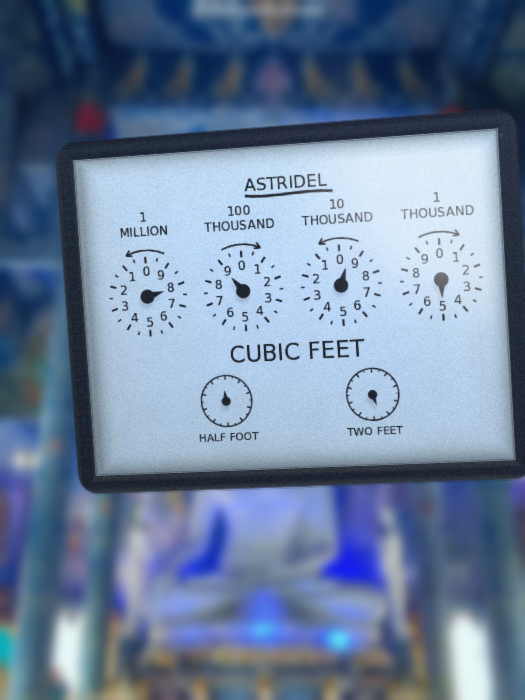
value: **789500** ft³
